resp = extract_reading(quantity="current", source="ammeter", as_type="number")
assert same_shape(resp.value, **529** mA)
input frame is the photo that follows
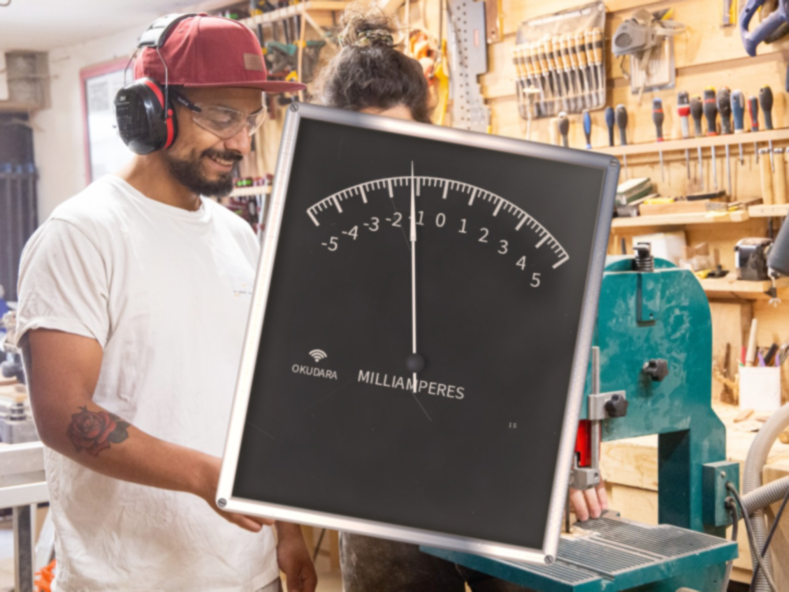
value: **-1.2** mA
